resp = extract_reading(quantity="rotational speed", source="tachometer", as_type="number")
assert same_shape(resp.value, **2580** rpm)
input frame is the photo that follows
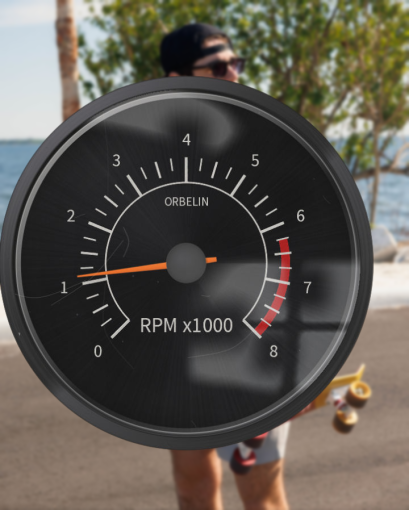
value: **1125** rpm
